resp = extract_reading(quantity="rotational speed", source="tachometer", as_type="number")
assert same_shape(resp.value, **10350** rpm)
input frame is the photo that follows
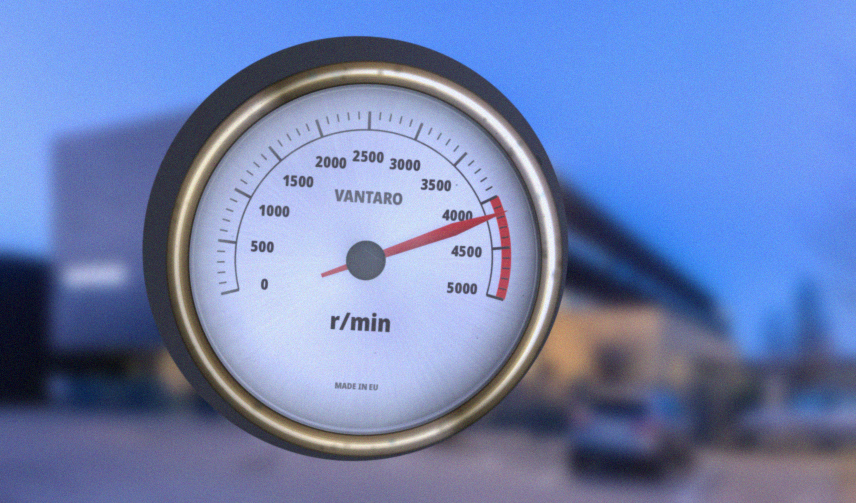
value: **4150** rpm
